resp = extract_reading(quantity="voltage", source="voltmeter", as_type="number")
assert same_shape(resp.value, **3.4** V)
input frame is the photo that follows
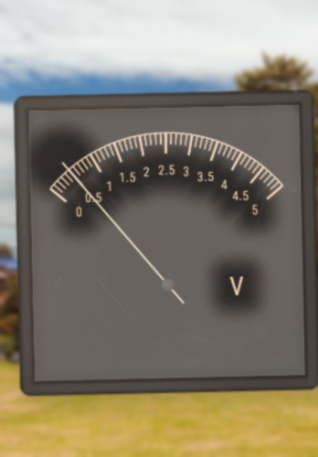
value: **0.5** V
